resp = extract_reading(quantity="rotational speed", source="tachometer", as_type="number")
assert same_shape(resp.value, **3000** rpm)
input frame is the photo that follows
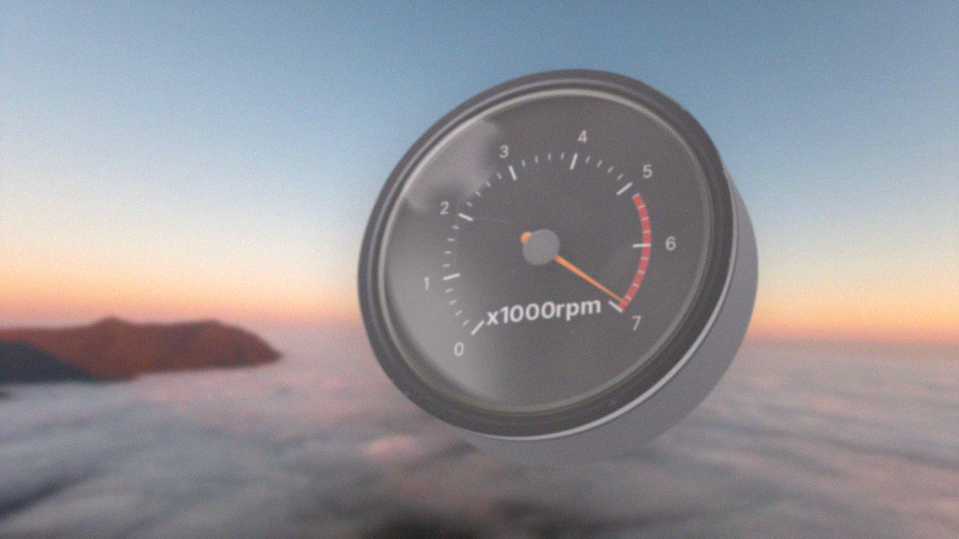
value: **6900** rpm
